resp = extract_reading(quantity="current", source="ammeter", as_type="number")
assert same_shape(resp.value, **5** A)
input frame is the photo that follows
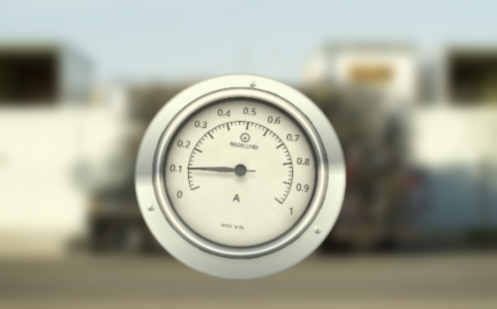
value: **0.1** A
